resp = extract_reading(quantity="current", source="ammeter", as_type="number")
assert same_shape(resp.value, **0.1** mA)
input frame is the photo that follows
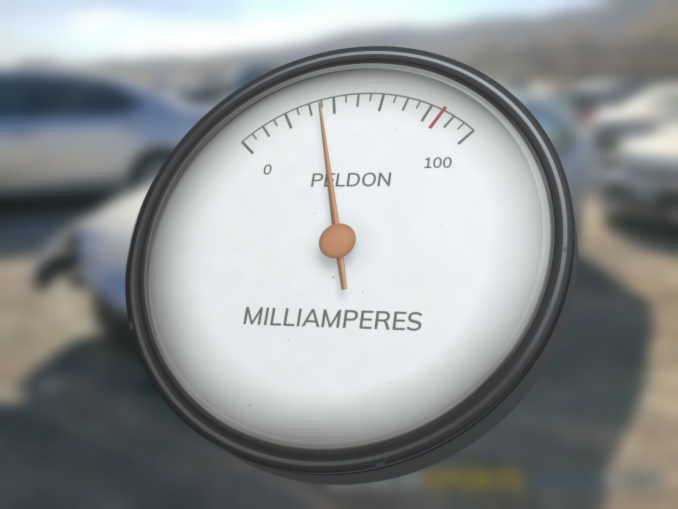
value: **35** mA
